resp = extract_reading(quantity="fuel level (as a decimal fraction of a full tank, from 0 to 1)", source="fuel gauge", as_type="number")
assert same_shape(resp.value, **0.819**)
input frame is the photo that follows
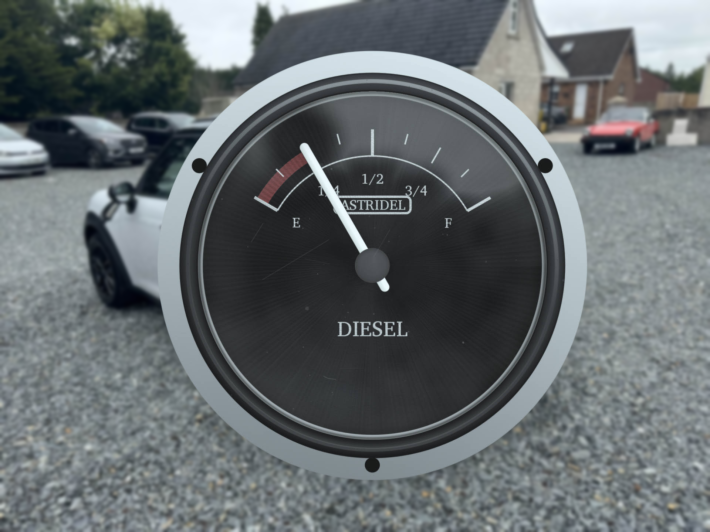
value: **0.25**
